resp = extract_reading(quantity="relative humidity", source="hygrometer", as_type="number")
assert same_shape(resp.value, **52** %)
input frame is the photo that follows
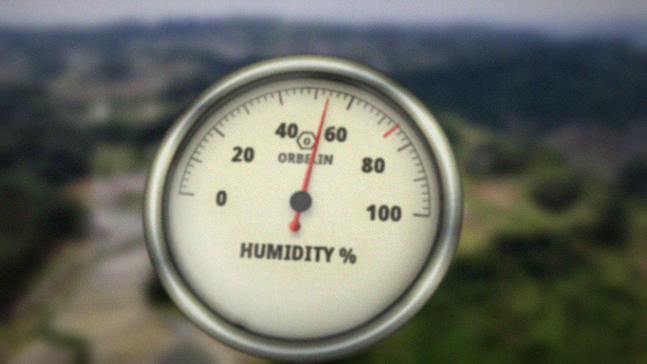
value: **54** %
